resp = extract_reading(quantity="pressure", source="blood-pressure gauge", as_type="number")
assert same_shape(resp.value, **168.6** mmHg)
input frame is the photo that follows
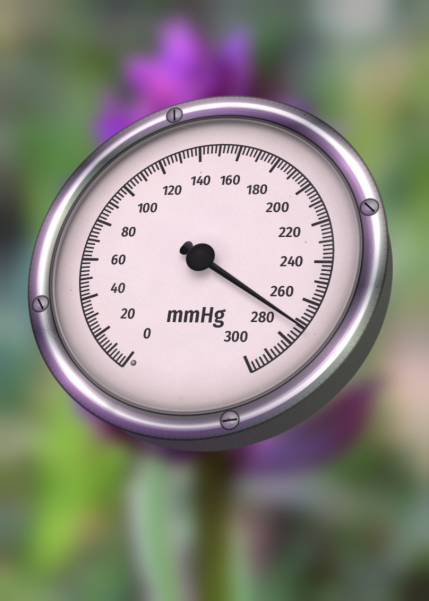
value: **272** mmHg
